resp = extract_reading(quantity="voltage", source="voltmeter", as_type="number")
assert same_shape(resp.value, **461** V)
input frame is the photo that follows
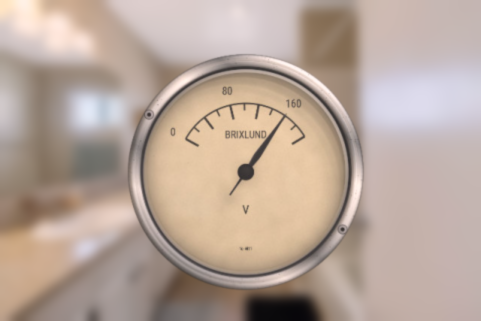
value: **160** V
